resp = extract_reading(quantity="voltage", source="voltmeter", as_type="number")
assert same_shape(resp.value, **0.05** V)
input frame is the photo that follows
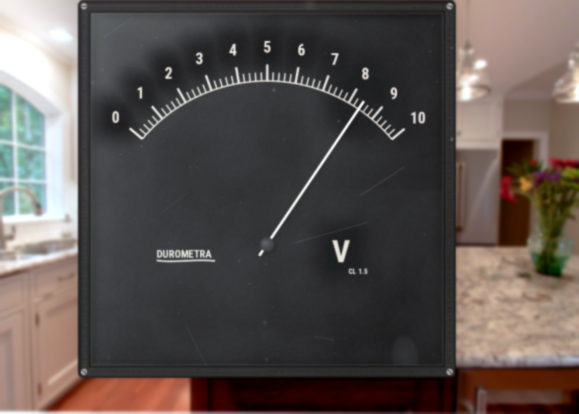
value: **8.4** V
